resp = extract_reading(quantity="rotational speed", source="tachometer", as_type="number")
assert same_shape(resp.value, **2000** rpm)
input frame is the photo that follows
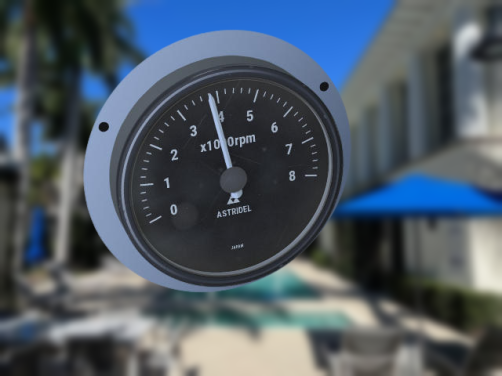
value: **3800** rpm
